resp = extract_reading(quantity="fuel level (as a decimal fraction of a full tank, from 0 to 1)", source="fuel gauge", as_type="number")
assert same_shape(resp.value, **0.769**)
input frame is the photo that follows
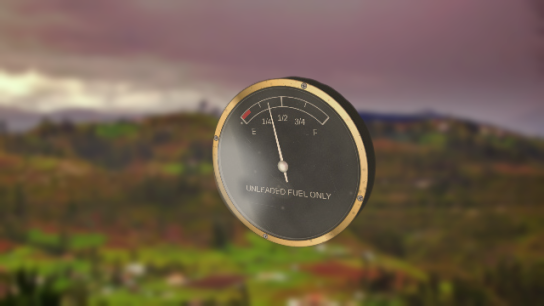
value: **0.375**
